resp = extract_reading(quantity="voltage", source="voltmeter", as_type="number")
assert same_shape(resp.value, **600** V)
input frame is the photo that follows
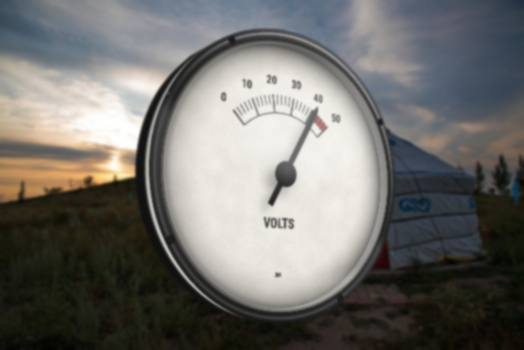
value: **40** V
